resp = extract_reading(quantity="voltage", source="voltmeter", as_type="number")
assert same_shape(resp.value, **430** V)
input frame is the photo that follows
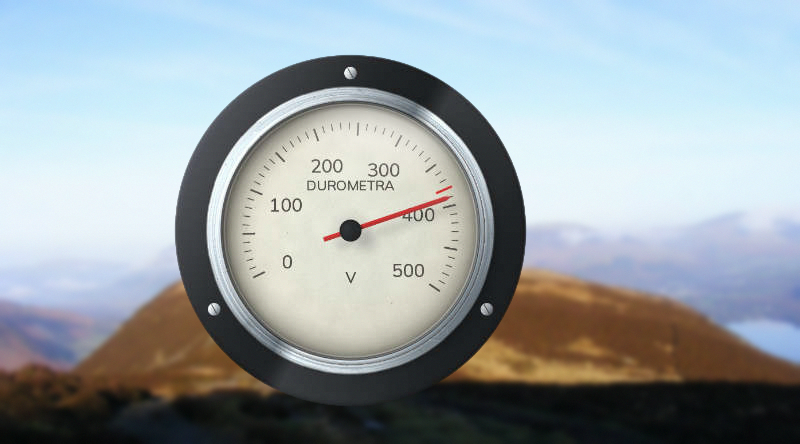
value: **390** V
